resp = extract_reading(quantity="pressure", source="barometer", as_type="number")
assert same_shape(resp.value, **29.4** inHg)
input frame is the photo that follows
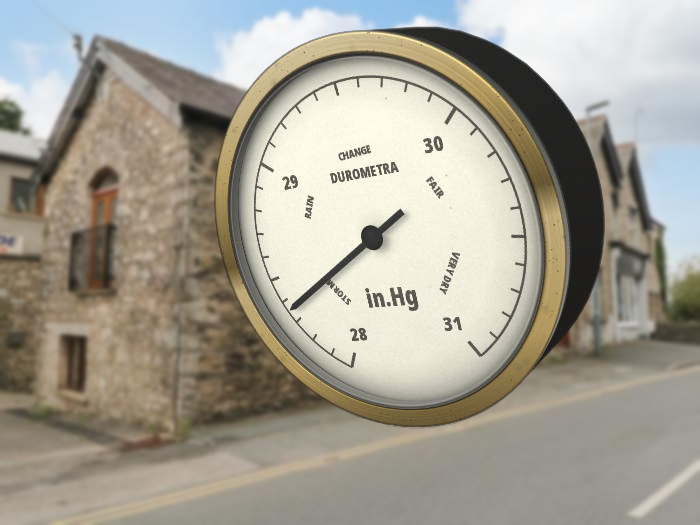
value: **28.35** inHg
